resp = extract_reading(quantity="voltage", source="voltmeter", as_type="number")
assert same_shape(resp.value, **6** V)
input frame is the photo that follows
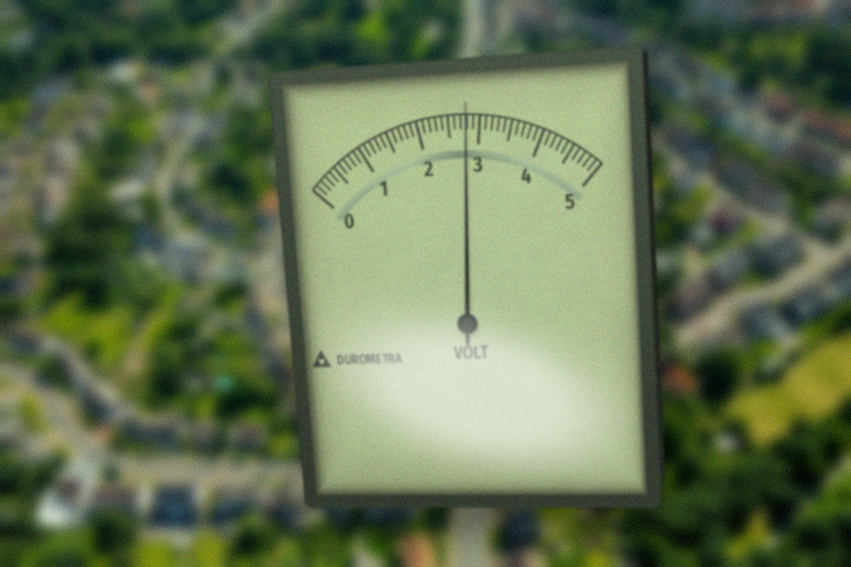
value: **2.8** V
